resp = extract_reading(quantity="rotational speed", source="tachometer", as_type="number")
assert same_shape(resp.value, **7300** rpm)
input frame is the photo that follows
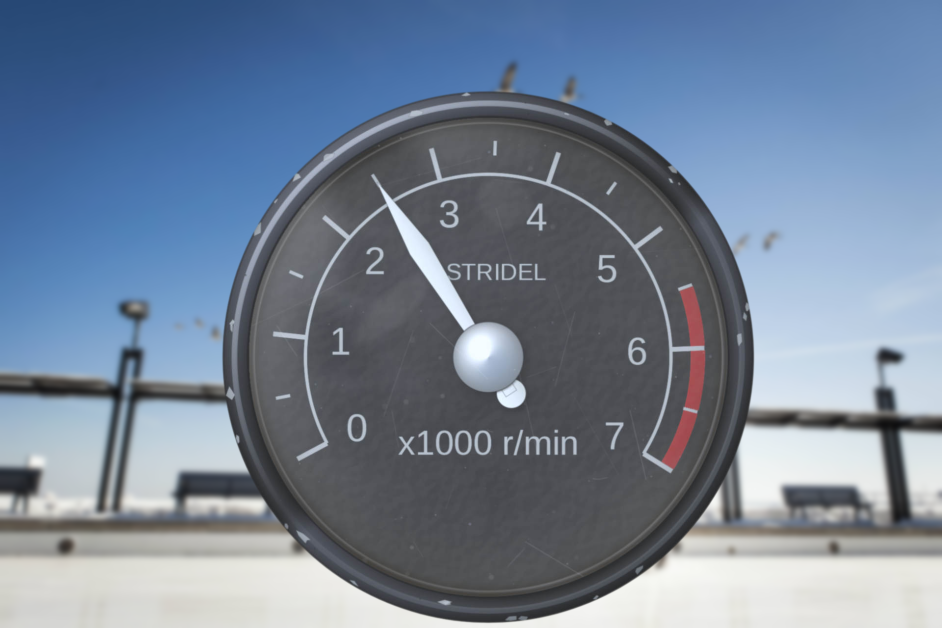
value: **2500** rpm
